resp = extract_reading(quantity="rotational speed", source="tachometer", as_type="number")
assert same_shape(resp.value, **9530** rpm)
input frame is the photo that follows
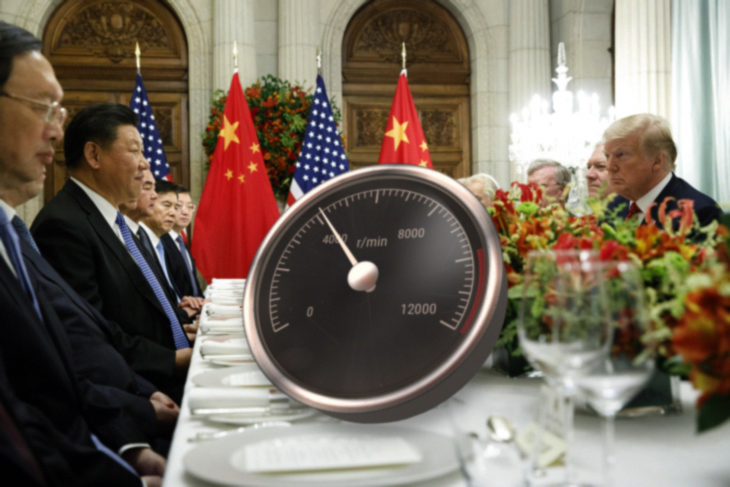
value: **4200** rpm
